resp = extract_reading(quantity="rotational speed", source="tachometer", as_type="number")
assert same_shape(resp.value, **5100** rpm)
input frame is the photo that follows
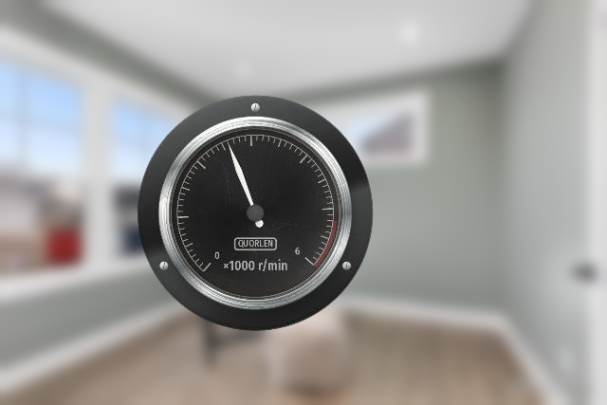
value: **2600** rpm
